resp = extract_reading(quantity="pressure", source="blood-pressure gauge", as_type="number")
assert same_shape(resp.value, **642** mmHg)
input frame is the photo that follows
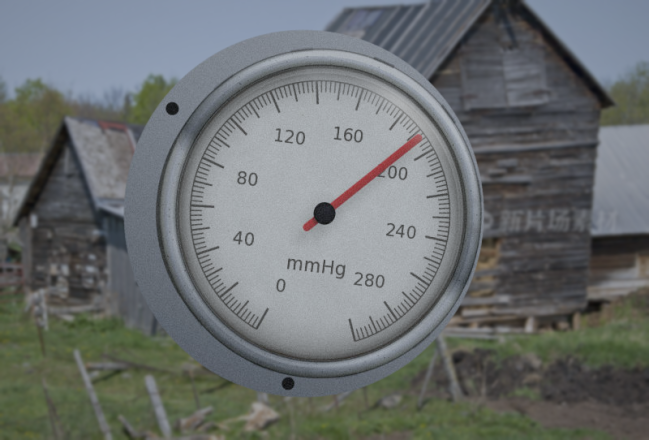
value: **192** mmHg
